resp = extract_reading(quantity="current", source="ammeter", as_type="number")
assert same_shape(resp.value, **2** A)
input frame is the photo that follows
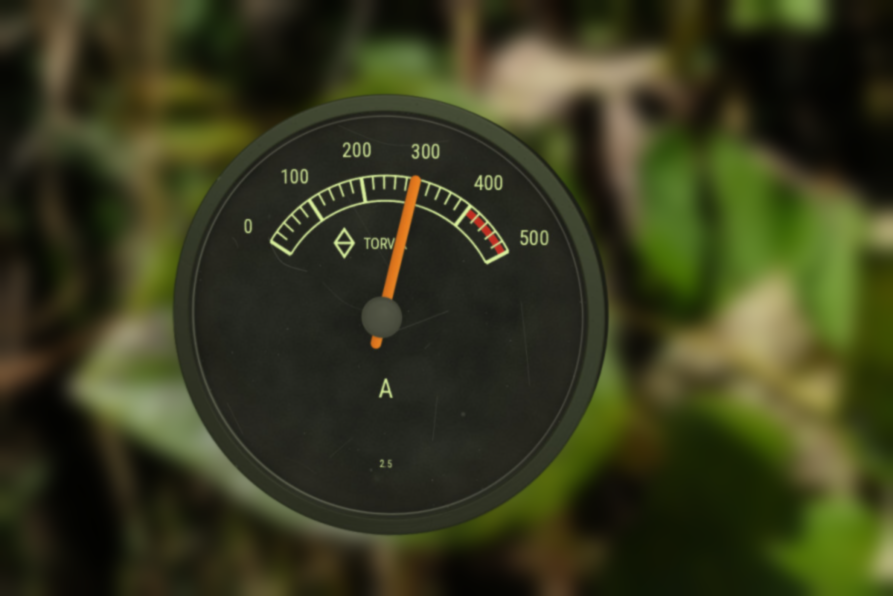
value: **300** A
